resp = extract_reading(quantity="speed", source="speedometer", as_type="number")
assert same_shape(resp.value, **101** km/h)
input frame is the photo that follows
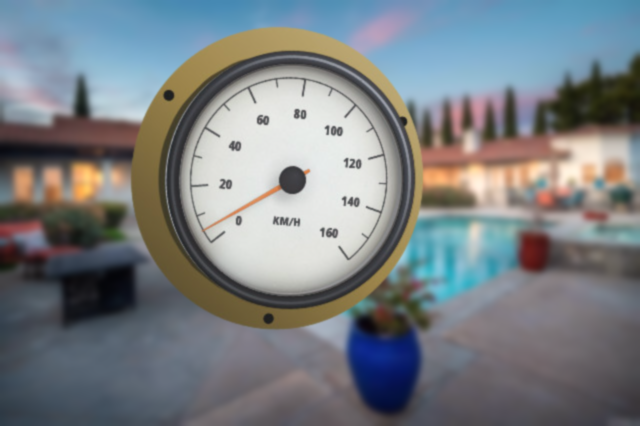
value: **5** km/h
